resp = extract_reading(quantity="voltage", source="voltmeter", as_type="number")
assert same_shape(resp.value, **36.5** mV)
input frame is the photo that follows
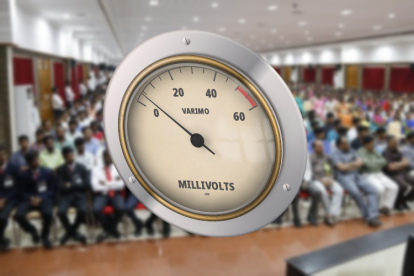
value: **5** mV
